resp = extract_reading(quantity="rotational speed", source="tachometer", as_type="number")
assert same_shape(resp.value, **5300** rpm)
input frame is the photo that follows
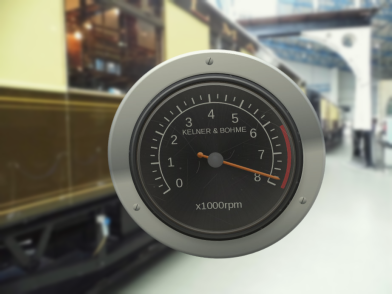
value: **7750** rpm
